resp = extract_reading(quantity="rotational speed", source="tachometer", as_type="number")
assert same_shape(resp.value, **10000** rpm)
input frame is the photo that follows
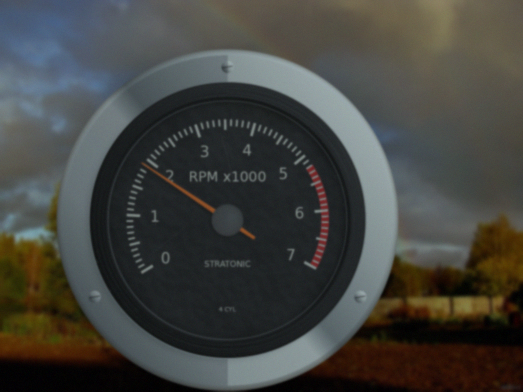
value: **1900** rpm
